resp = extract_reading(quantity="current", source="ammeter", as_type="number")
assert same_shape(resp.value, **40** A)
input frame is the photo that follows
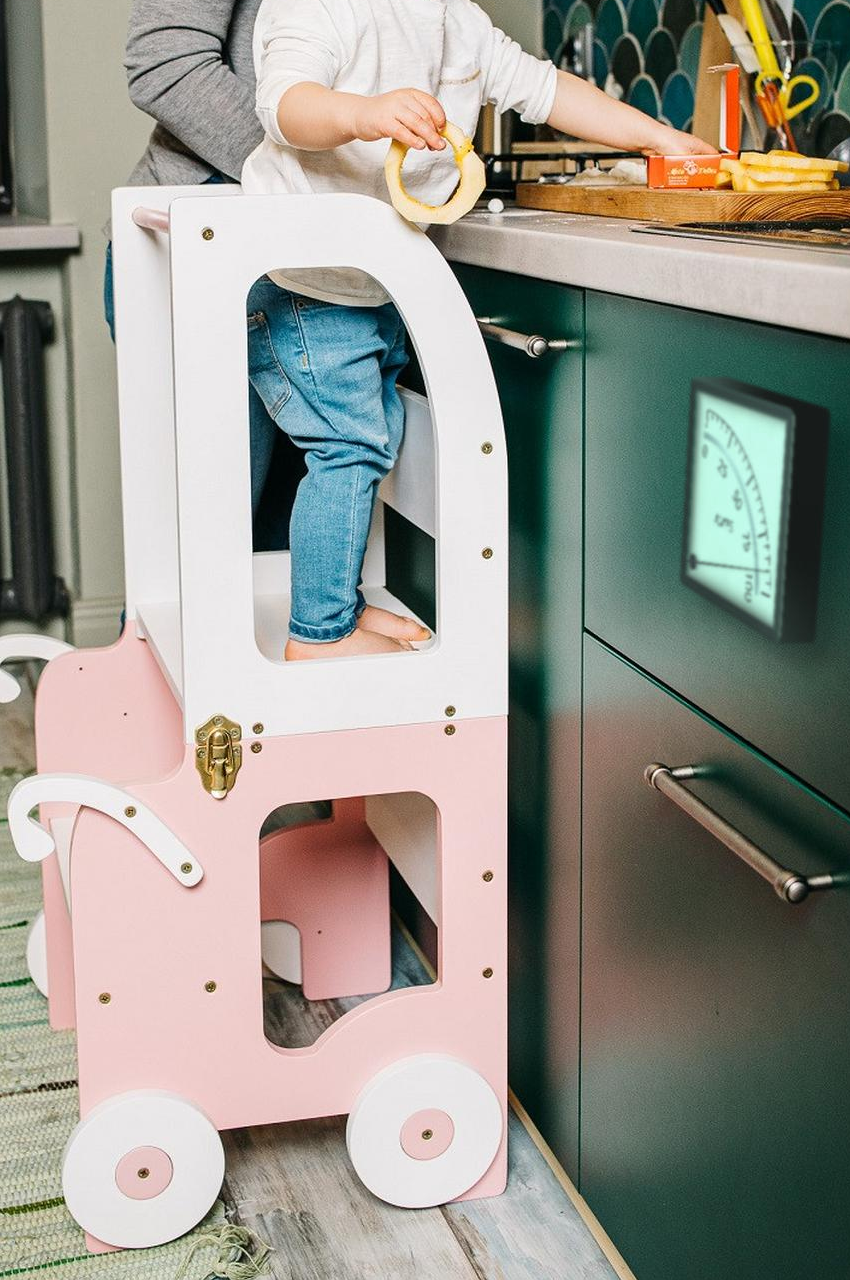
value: **90** A
